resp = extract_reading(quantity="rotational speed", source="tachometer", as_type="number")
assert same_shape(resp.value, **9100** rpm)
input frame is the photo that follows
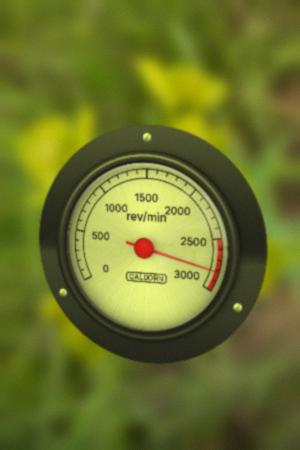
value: **2800** rpm
